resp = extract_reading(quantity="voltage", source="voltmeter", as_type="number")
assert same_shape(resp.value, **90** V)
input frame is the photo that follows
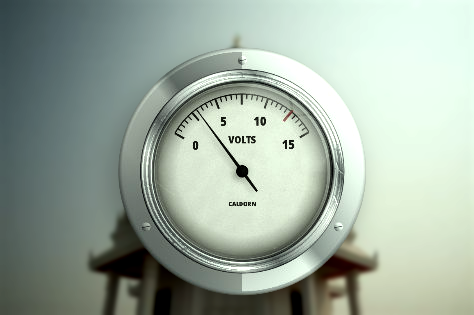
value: **3** V
